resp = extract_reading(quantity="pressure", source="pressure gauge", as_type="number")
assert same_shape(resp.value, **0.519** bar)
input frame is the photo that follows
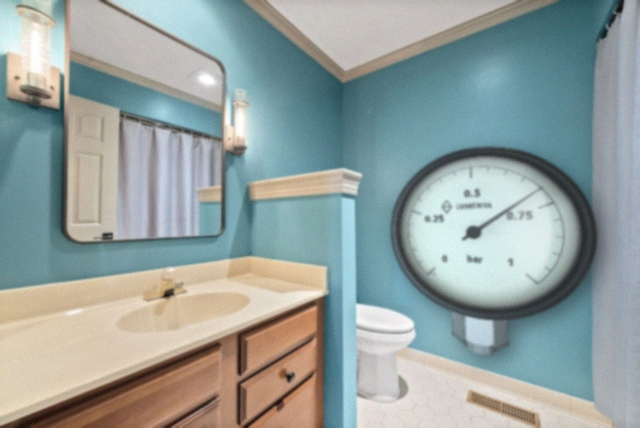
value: **0.7** bar
